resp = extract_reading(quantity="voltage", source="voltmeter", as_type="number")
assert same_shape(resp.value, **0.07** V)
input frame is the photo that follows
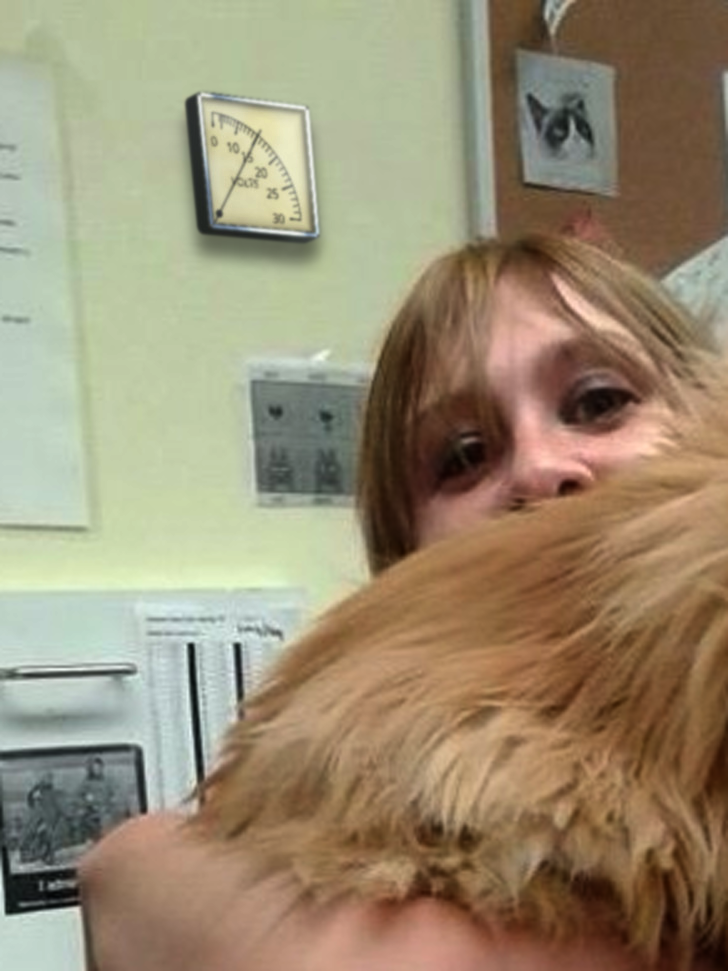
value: **15** V
